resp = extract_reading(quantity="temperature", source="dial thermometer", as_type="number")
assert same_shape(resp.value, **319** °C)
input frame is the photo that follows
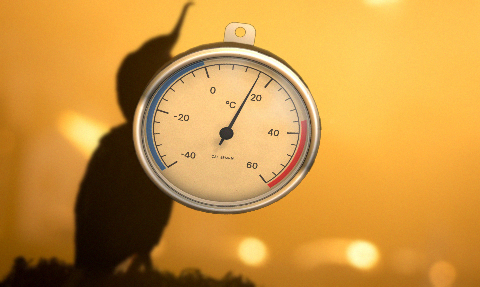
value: **16** °C
